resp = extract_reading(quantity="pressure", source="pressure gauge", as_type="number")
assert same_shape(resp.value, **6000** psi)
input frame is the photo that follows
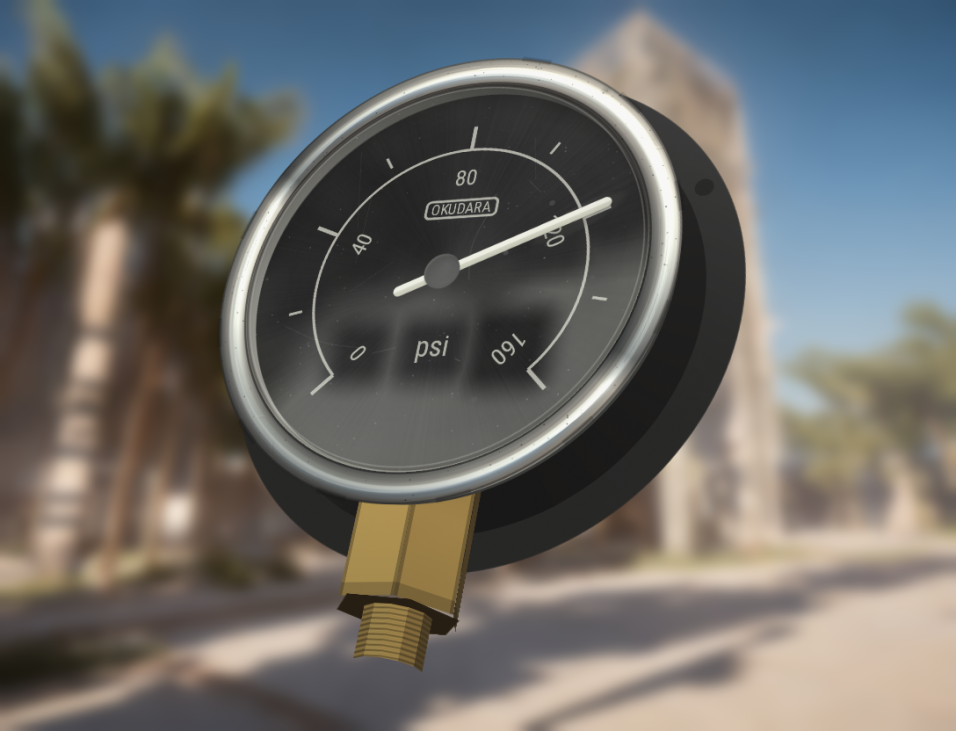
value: **120** psi
